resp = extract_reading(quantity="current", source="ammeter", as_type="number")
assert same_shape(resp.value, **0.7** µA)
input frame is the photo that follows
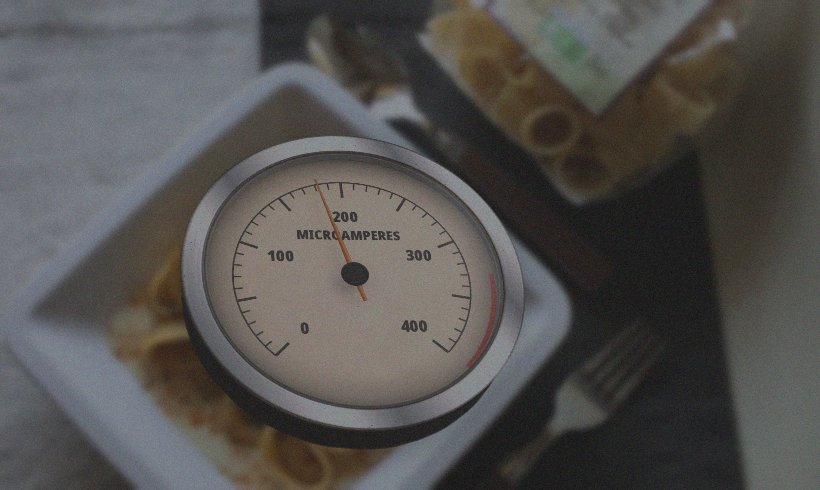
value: **180** µA
